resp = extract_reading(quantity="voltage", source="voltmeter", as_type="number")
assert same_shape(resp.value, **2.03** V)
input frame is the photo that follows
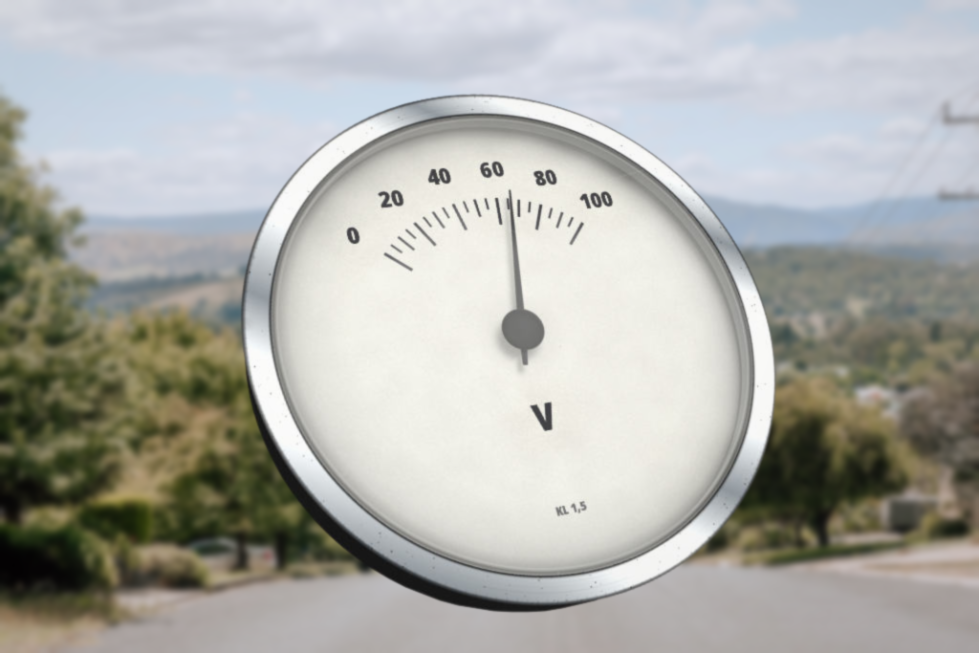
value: **65** V
